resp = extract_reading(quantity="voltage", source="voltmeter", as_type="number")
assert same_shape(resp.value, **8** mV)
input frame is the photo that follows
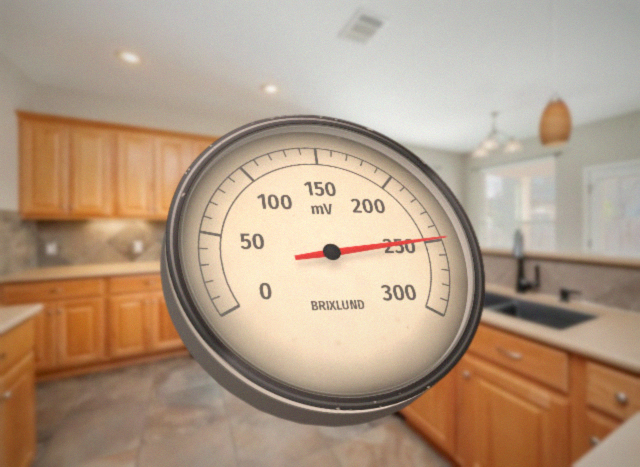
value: **250** mV
